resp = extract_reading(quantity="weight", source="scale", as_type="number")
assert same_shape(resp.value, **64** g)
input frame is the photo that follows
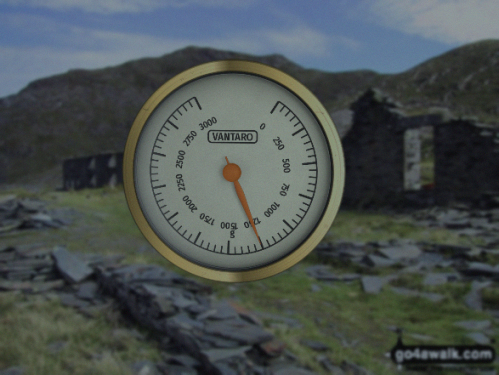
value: **1250** g
